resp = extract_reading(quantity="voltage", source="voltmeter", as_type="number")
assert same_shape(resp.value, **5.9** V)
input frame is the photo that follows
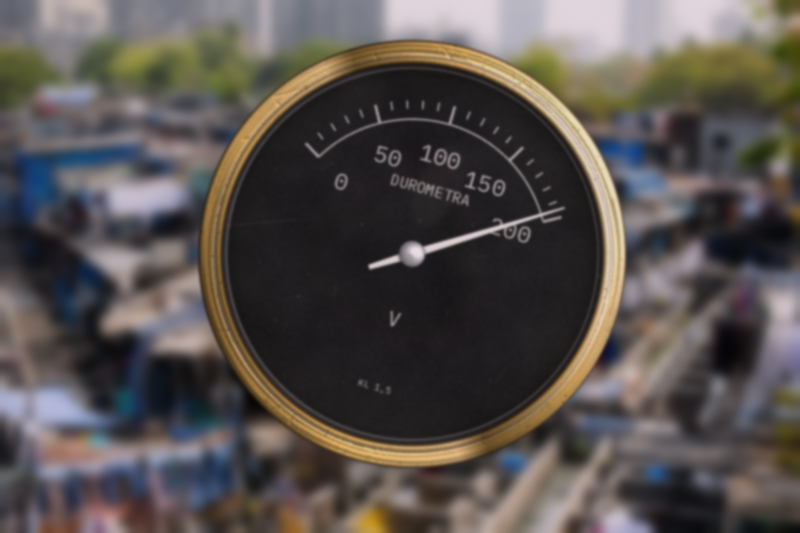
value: **195** V
